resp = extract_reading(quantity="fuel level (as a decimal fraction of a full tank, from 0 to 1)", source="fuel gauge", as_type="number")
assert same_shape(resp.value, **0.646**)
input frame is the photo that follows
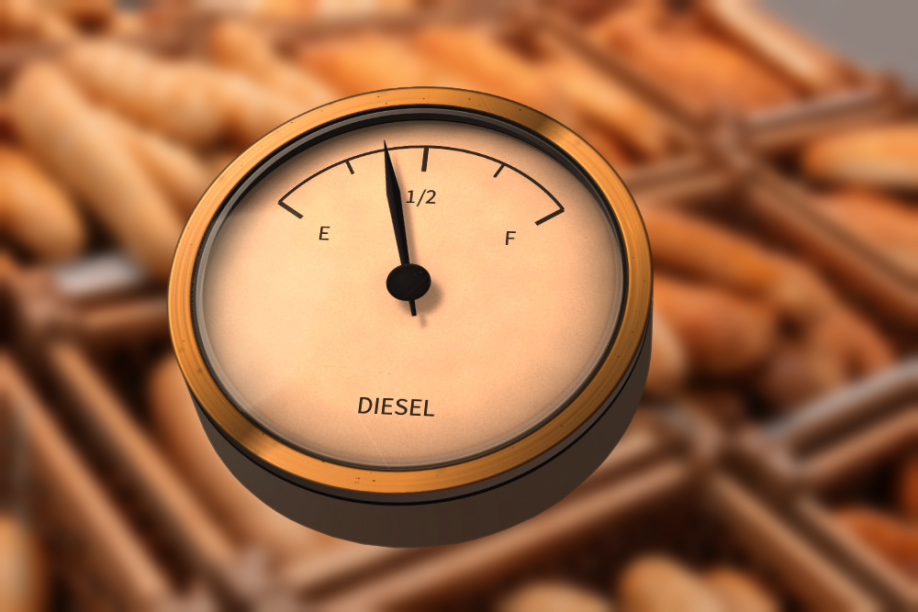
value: **0.375**
